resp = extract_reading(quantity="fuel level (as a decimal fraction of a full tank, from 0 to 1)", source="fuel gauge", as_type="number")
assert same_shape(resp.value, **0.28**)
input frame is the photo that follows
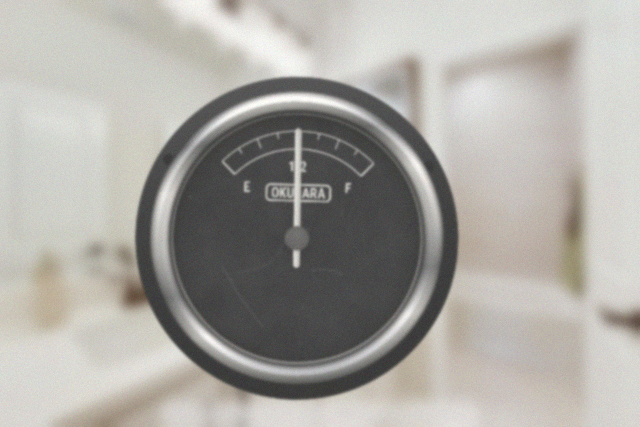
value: **0.5**
